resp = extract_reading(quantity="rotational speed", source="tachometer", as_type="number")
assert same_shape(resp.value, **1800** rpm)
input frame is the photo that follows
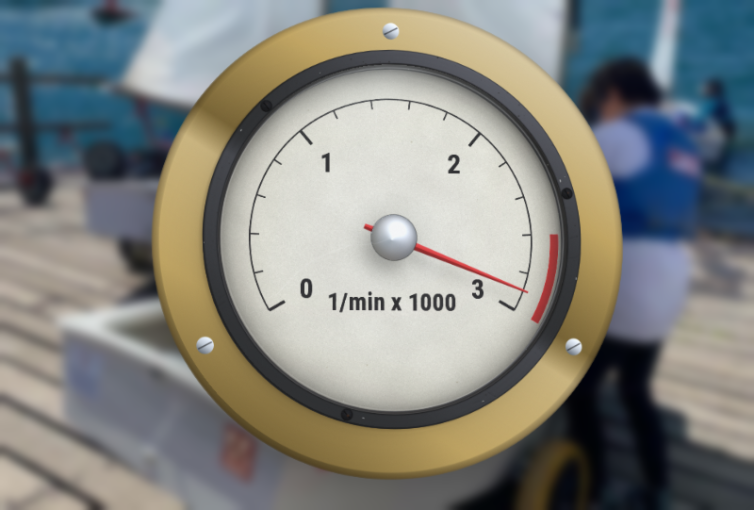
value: **2900** rpm
